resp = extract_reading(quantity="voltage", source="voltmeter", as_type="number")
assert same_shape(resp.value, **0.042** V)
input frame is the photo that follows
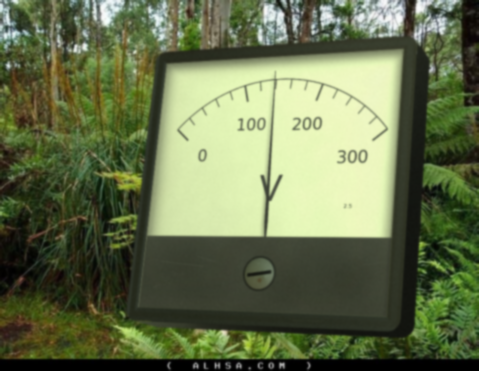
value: **140** V
